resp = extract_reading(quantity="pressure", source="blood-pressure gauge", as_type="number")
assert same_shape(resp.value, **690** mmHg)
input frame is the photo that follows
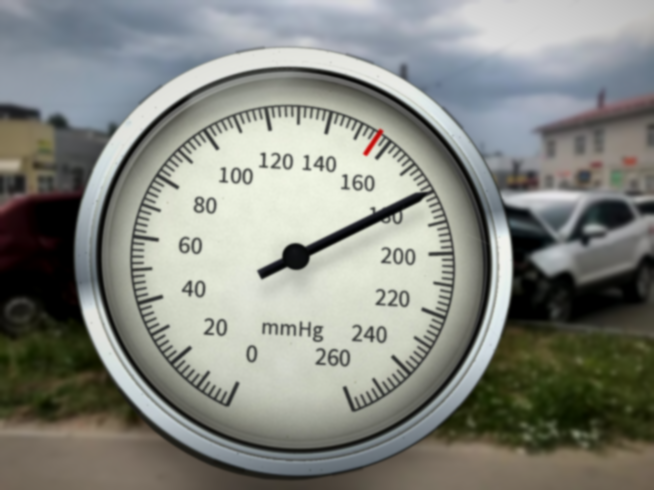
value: **180** mmHg
